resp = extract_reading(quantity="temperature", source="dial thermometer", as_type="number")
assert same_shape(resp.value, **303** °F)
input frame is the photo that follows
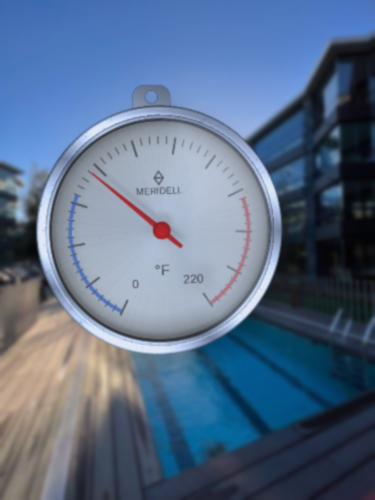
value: **76** °F
